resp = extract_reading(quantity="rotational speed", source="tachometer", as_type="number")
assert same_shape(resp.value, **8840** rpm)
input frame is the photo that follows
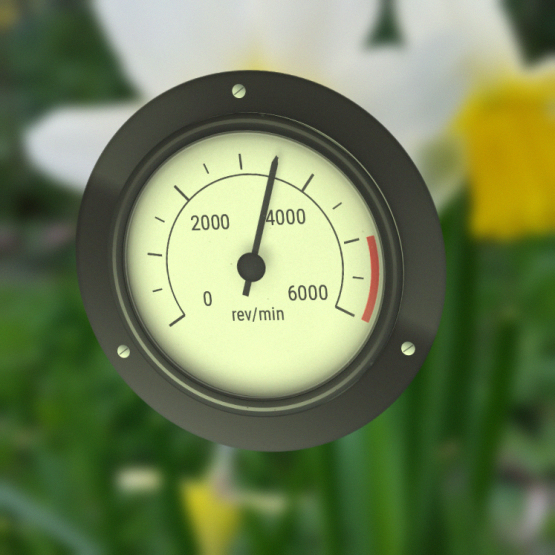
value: **3500** rpm
